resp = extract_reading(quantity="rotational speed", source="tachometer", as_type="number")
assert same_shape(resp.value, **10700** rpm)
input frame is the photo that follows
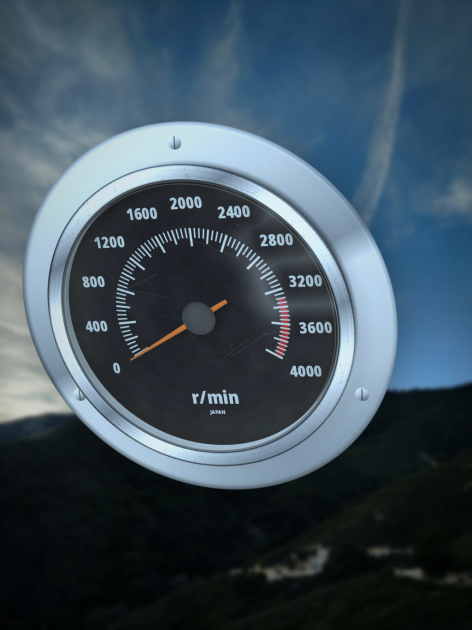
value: **0** rpm
